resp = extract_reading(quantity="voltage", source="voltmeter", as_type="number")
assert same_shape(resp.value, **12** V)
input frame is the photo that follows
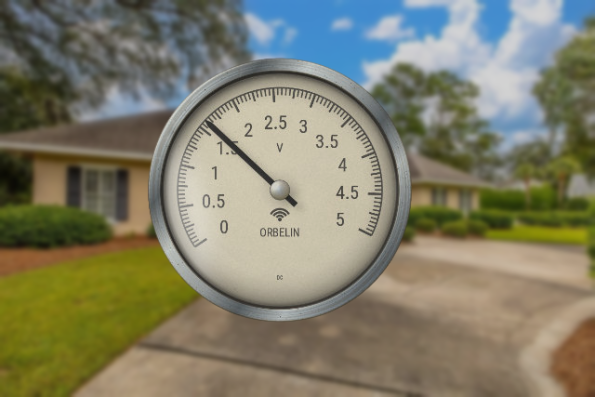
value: **1.6** V
